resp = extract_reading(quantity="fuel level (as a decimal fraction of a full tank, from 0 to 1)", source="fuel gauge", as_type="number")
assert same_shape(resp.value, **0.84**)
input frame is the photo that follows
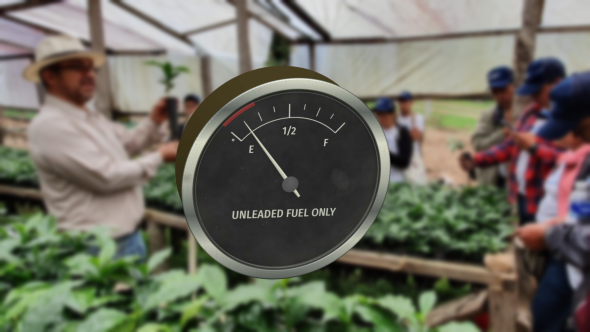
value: **0.125**
